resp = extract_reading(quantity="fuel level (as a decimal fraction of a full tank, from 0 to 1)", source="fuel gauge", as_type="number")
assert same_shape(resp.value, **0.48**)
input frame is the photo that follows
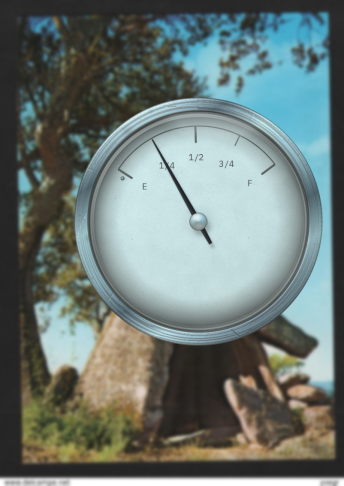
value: **0.25**
